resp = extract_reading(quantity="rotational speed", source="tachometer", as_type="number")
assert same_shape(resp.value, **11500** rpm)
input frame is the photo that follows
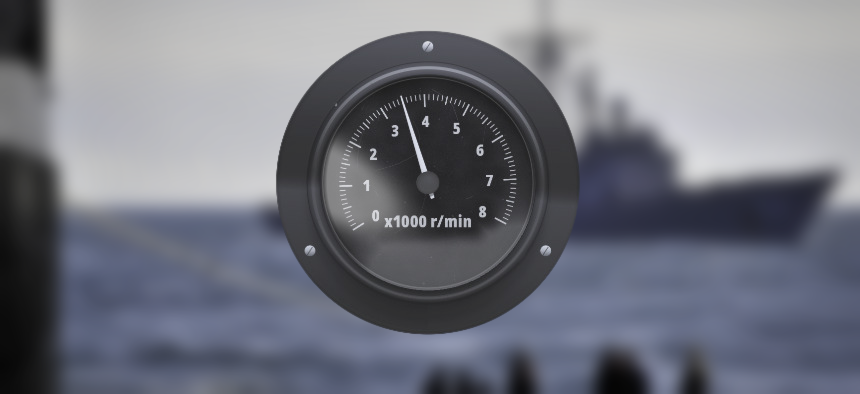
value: **3500** rpm
